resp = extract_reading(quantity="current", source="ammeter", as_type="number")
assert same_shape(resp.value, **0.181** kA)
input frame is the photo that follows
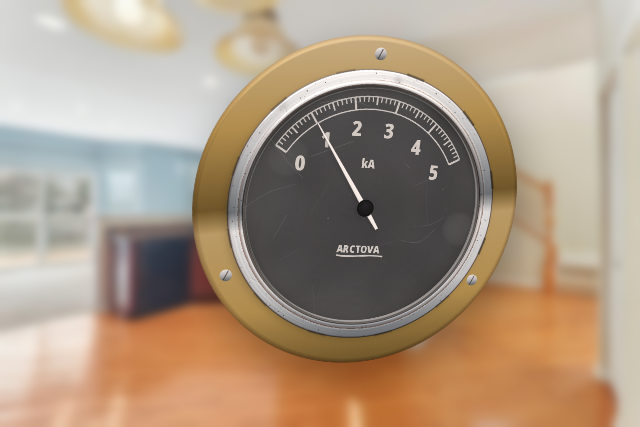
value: **1** kA
